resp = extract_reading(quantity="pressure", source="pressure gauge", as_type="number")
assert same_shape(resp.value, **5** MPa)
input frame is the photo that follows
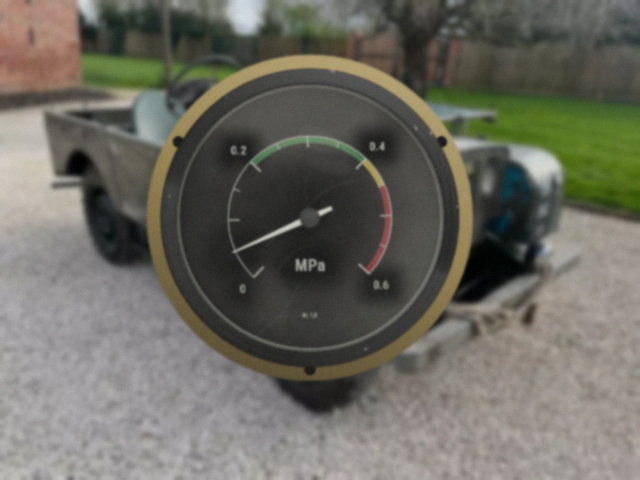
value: **0.05** MPa
